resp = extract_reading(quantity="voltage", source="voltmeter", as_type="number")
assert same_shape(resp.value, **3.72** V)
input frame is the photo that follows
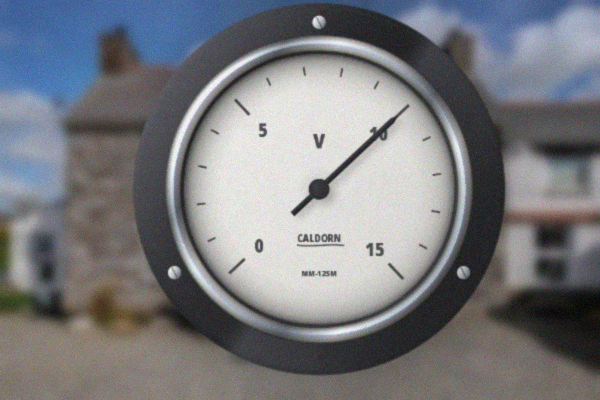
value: **10** V
